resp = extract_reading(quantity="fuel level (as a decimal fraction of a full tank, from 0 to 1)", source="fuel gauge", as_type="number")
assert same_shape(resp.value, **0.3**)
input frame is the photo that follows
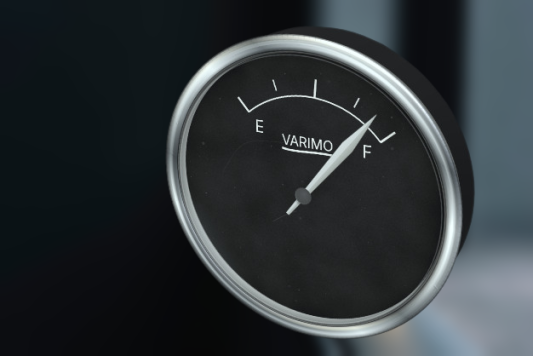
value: **0.875**
